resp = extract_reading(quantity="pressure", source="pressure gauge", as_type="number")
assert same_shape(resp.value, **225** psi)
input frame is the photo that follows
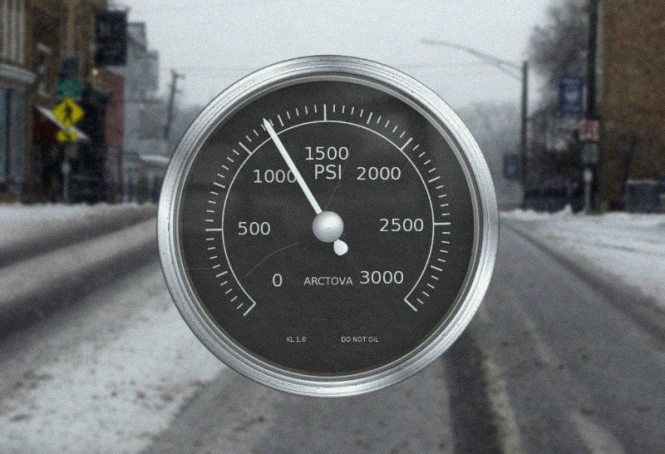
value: **1175** psi
